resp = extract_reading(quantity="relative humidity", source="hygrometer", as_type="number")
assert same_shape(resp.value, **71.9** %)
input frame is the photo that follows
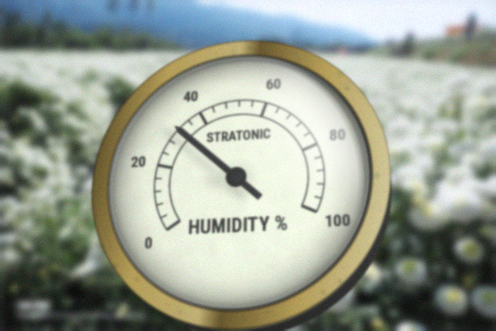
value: **32** %
